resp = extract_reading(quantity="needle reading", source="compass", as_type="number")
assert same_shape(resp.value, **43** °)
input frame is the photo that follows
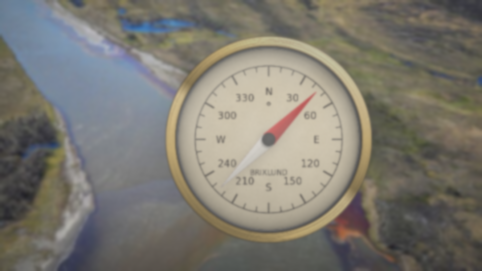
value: **45** °
